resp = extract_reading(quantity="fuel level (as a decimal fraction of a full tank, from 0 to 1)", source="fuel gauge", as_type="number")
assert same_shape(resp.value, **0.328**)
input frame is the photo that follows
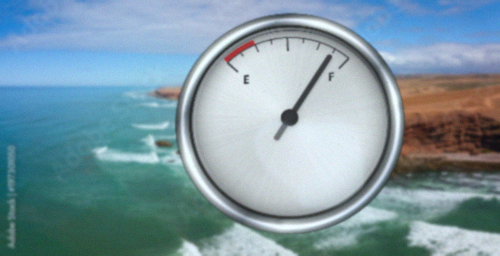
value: **0.875**
